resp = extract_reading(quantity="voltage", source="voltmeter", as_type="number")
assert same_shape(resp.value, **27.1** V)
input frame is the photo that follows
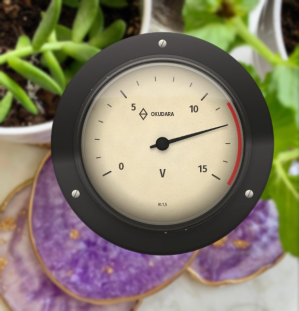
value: **12** V
